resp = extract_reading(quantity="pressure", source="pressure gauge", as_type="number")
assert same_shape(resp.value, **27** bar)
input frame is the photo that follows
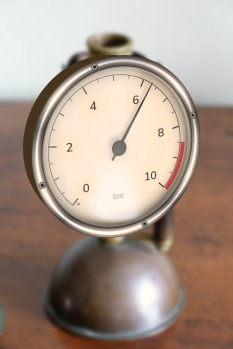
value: **6.25** bar
